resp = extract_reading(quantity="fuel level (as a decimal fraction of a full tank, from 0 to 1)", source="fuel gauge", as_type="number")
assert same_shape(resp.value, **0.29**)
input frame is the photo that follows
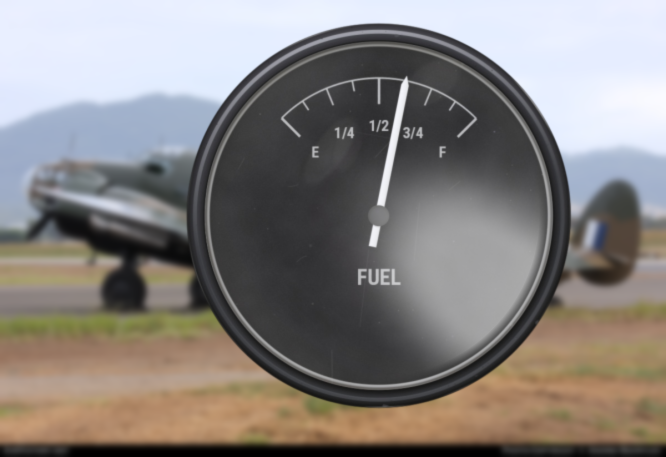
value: **0.625**
